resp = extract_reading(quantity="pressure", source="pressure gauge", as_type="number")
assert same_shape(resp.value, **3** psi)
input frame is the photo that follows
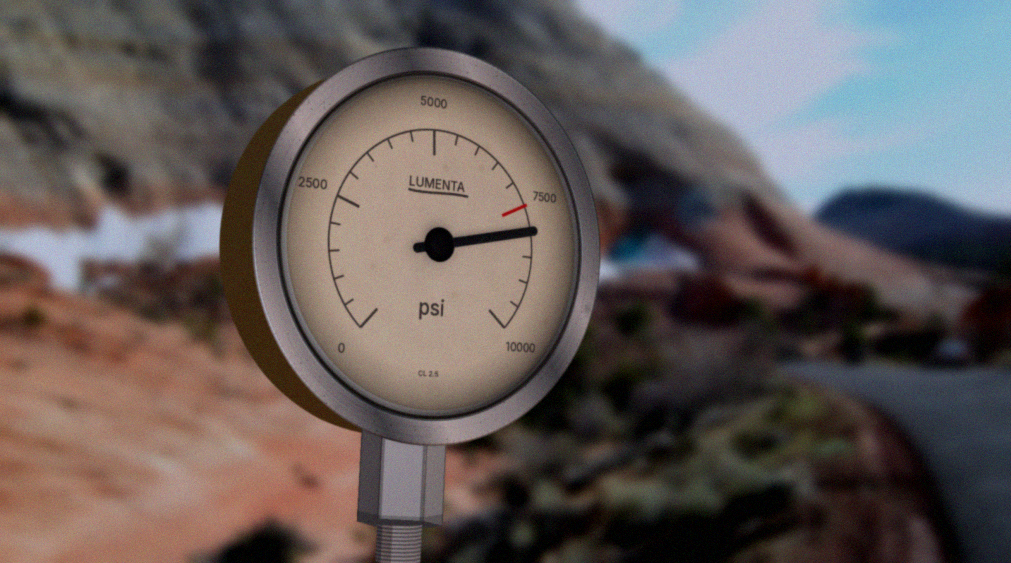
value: **8000** psi
